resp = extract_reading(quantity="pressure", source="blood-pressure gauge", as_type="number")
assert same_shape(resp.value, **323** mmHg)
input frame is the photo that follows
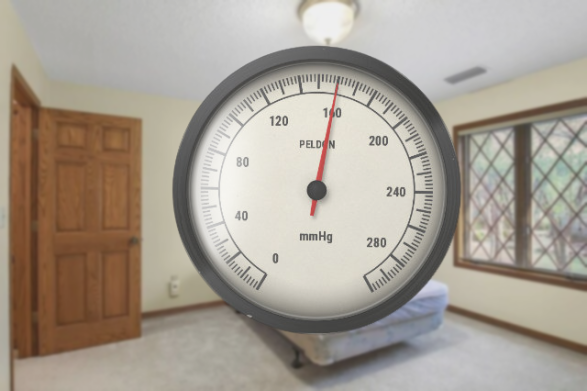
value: **160** mmHg
